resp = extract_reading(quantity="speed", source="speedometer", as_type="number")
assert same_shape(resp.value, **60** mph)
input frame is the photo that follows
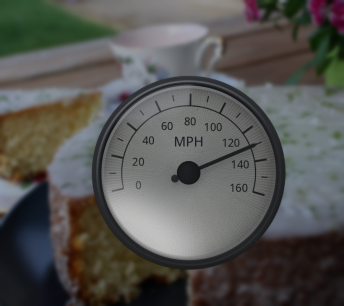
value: **130** mph
